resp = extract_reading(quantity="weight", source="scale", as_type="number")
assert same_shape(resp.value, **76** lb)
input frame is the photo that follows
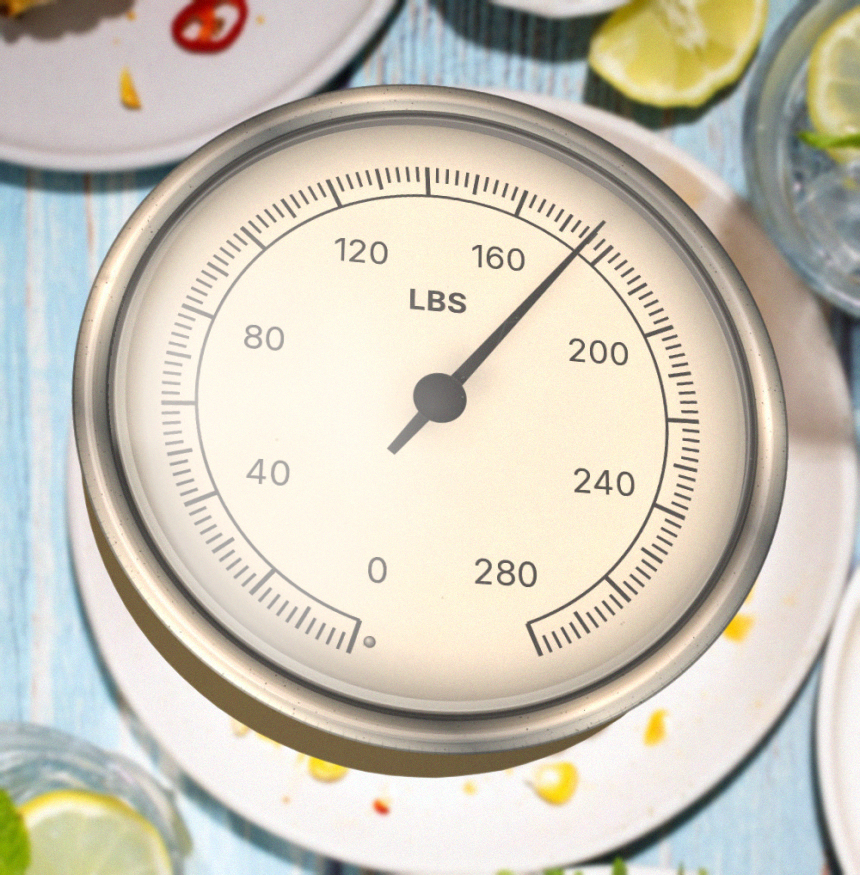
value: **176** lb
